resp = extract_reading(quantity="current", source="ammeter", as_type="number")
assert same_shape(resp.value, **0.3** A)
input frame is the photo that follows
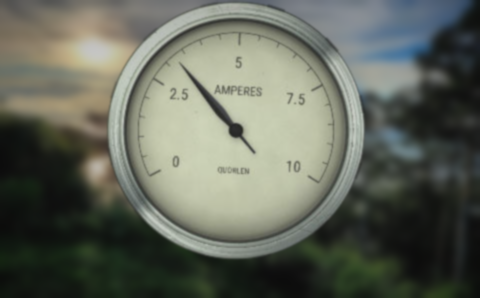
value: **3.25** A
